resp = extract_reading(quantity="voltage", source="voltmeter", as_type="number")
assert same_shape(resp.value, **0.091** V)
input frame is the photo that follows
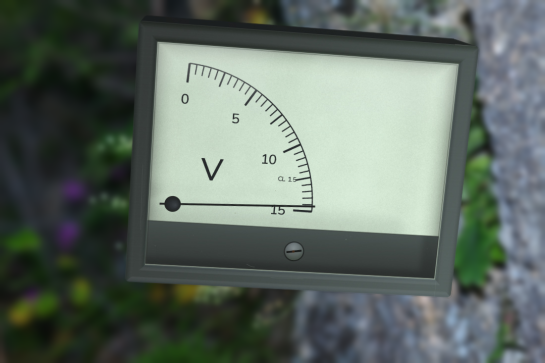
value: **14.5** V
